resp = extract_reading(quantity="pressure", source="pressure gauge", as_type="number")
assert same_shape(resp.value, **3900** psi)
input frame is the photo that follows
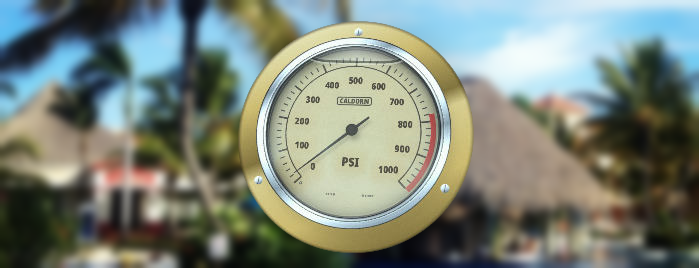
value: **20** psi
